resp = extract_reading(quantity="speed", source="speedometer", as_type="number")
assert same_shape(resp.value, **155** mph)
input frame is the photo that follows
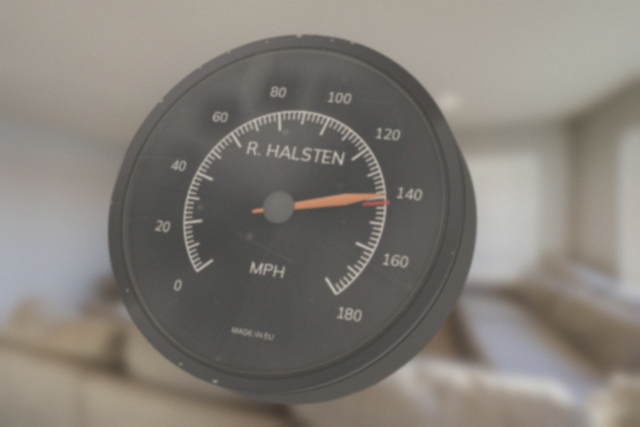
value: **140** mph
